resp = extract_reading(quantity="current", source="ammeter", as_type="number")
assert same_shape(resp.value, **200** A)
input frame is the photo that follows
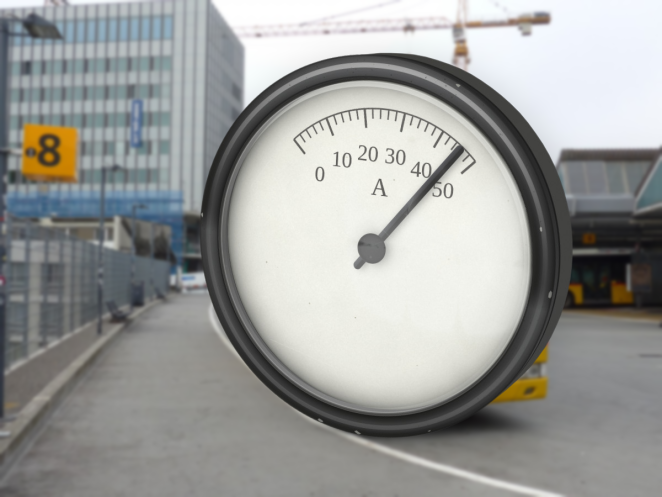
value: **46** A
